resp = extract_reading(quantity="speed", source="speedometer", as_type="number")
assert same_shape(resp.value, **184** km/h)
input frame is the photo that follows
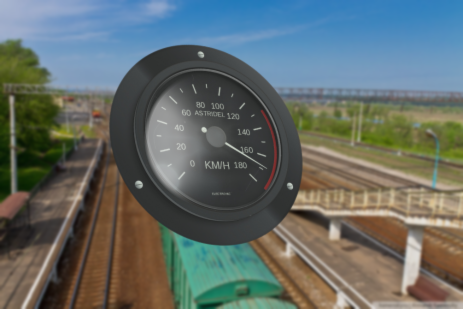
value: **170** km/h
